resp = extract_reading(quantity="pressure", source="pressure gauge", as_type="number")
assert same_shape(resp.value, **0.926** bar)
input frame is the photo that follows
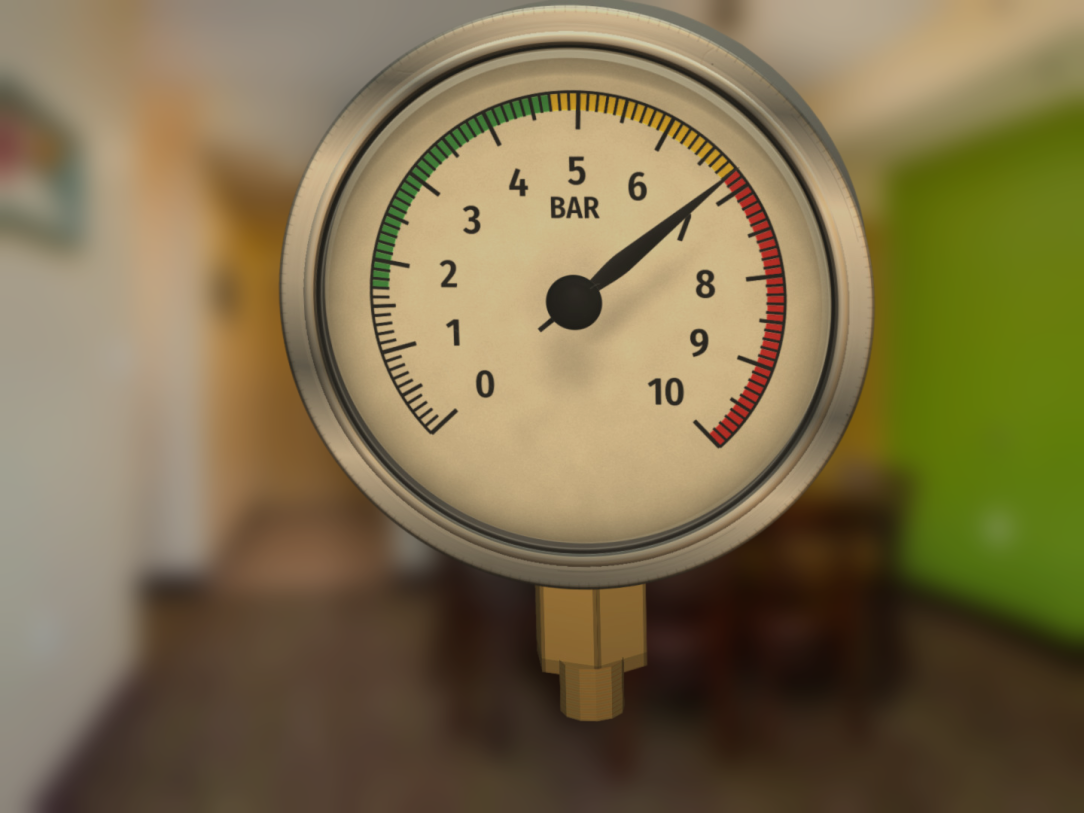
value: **6.8** bar
